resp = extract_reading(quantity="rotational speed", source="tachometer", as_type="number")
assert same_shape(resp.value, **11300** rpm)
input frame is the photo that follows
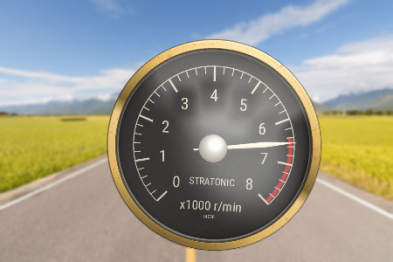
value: **6500** rpm
